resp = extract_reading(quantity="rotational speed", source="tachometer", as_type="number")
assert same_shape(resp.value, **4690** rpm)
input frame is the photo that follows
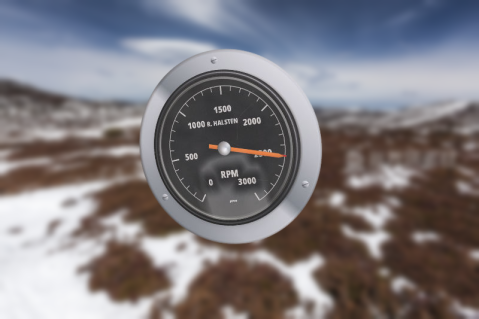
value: **2500** rpm
